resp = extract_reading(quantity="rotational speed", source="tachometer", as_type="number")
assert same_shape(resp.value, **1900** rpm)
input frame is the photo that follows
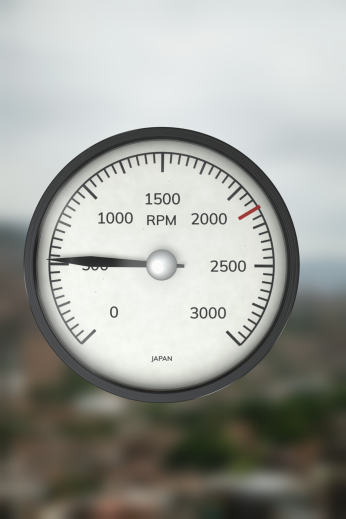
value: **525** rpm
